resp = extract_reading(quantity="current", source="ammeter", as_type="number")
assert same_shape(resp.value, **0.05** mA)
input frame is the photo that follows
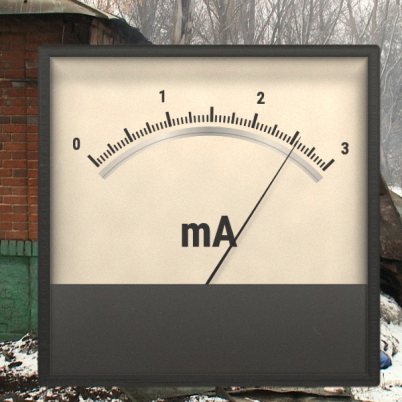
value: **2.55** mA
